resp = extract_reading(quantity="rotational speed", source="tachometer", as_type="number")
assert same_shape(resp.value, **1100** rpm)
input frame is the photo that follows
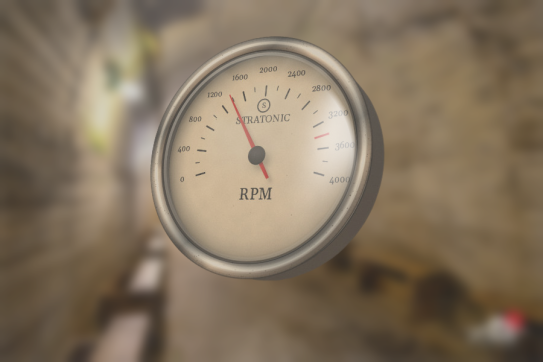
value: **1400** rpm
